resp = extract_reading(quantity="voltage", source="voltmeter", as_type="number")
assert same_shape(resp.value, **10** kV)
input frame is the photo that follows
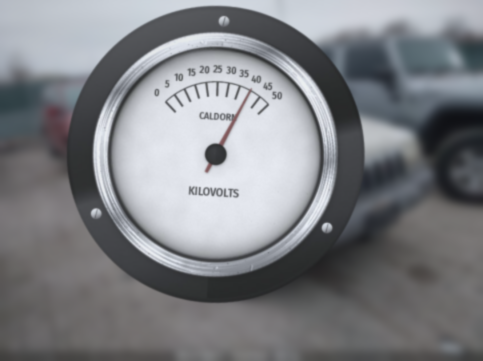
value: **40** kV
